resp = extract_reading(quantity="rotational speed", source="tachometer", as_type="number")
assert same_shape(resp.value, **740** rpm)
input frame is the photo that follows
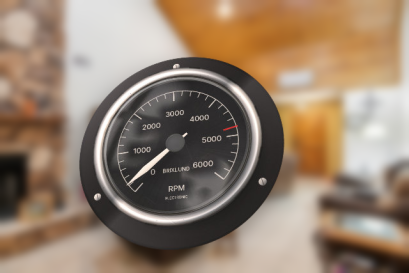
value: **200** rpm
